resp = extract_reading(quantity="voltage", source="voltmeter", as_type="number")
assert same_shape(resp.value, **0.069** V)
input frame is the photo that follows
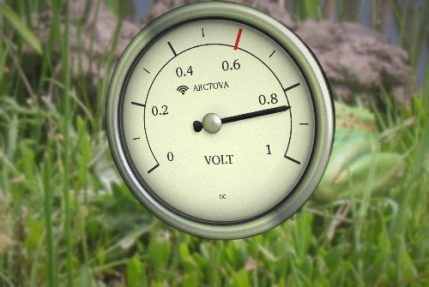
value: **0.85** V
